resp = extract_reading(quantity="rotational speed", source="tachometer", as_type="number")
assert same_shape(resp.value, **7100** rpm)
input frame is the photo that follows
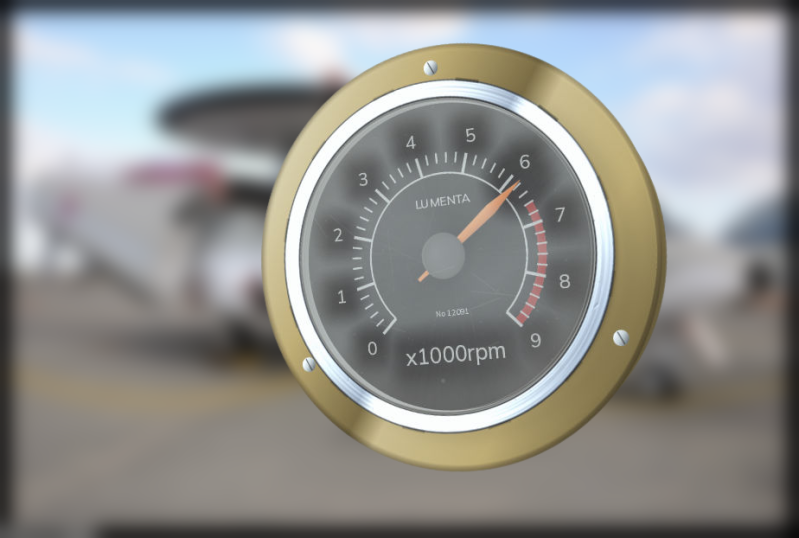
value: **6200** rpm
